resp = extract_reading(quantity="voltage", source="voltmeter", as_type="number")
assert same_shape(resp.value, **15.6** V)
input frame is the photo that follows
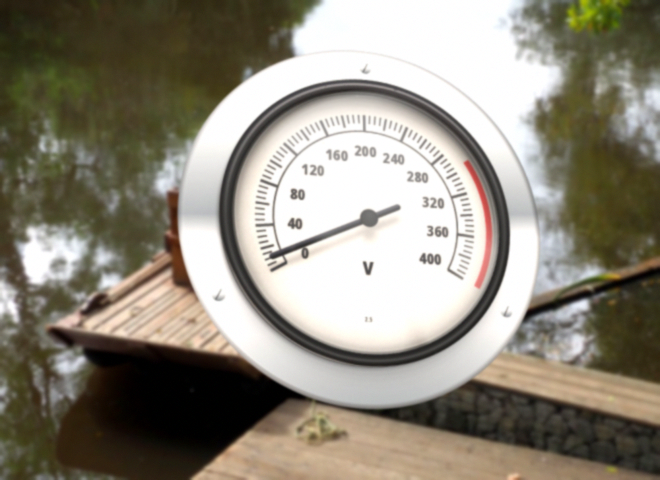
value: **10** V
